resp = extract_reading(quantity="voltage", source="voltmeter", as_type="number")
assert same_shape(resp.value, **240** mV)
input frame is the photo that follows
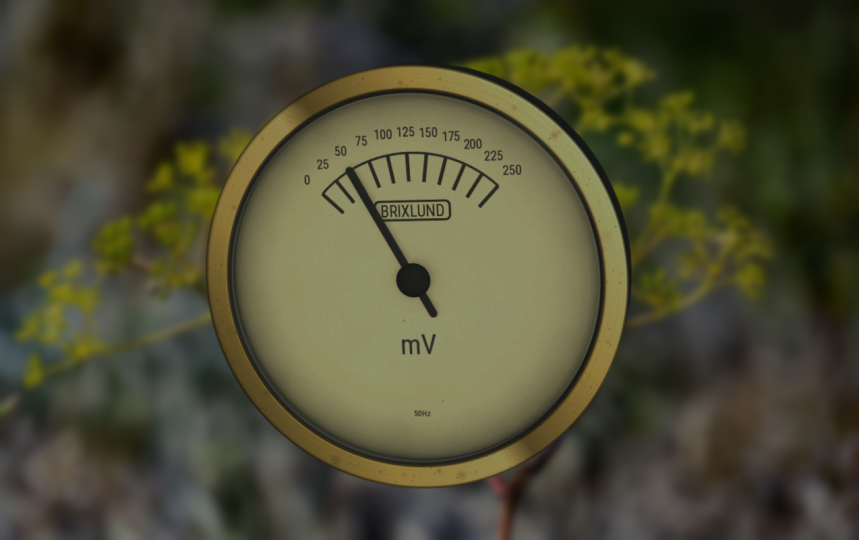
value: **50** mV
